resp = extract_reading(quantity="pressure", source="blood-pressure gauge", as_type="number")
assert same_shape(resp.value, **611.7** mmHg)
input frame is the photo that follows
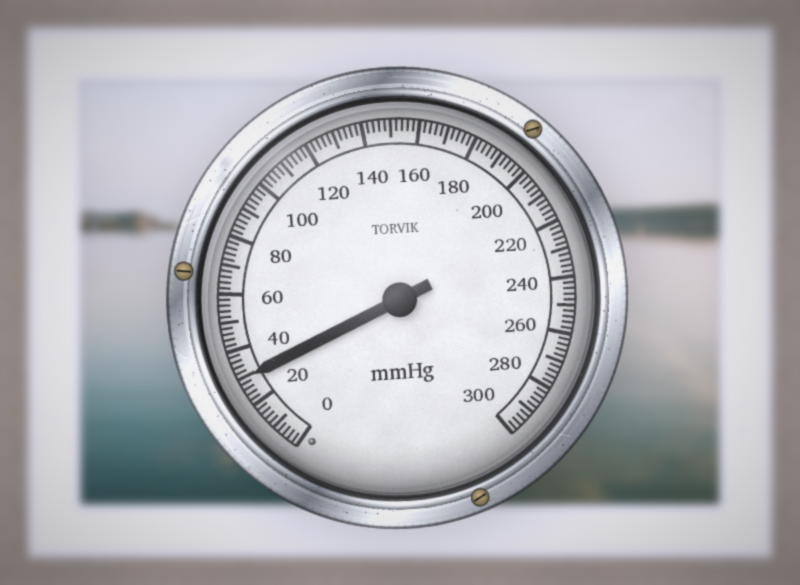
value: **30** mmHg
